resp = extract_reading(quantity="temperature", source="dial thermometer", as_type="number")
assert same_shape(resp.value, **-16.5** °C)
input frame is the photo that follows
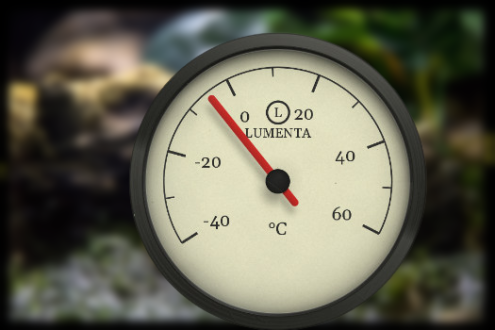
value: **-5** °C
